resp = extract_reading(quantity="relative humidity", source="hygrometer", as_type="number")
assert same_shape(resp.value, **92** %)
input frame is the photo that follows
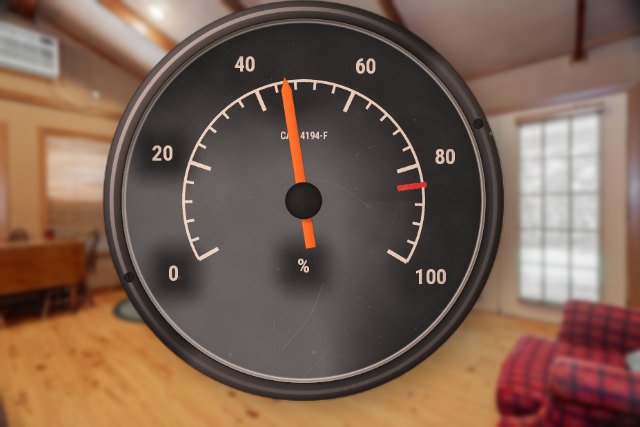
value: **46** %
